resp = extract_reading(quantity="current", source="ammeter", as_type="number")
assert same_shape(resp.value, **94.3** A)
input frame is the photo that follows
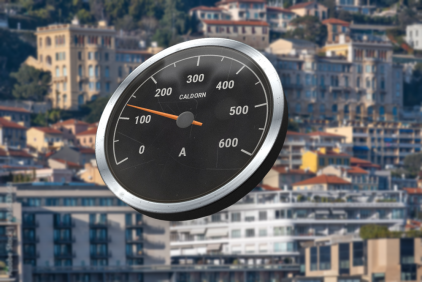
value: **125** A
